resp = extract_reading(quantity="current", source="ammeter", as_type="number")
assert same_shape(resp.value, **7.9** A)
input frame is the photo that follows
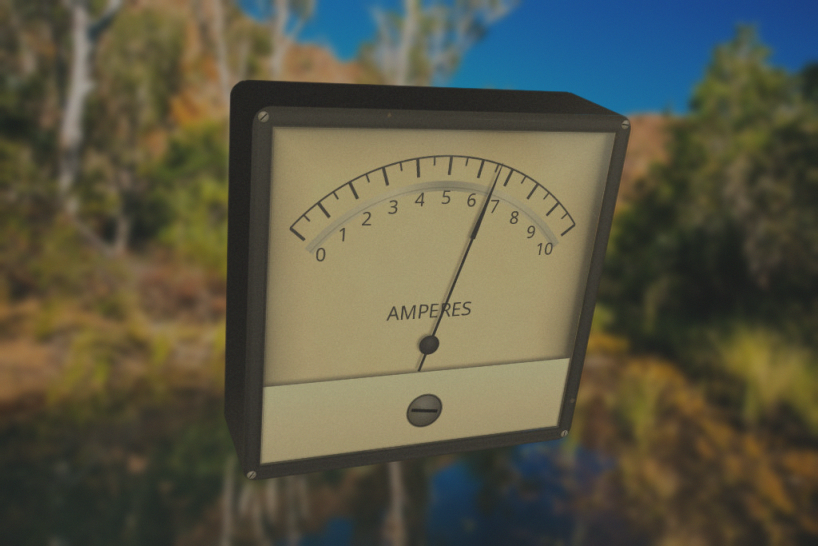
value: **6.5** A
